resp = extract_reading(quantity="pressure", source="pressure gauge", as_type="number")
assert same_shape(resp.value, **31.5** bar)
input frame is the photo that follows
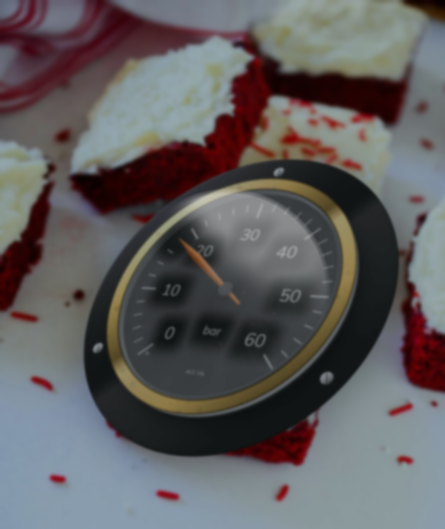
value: **18** bar
